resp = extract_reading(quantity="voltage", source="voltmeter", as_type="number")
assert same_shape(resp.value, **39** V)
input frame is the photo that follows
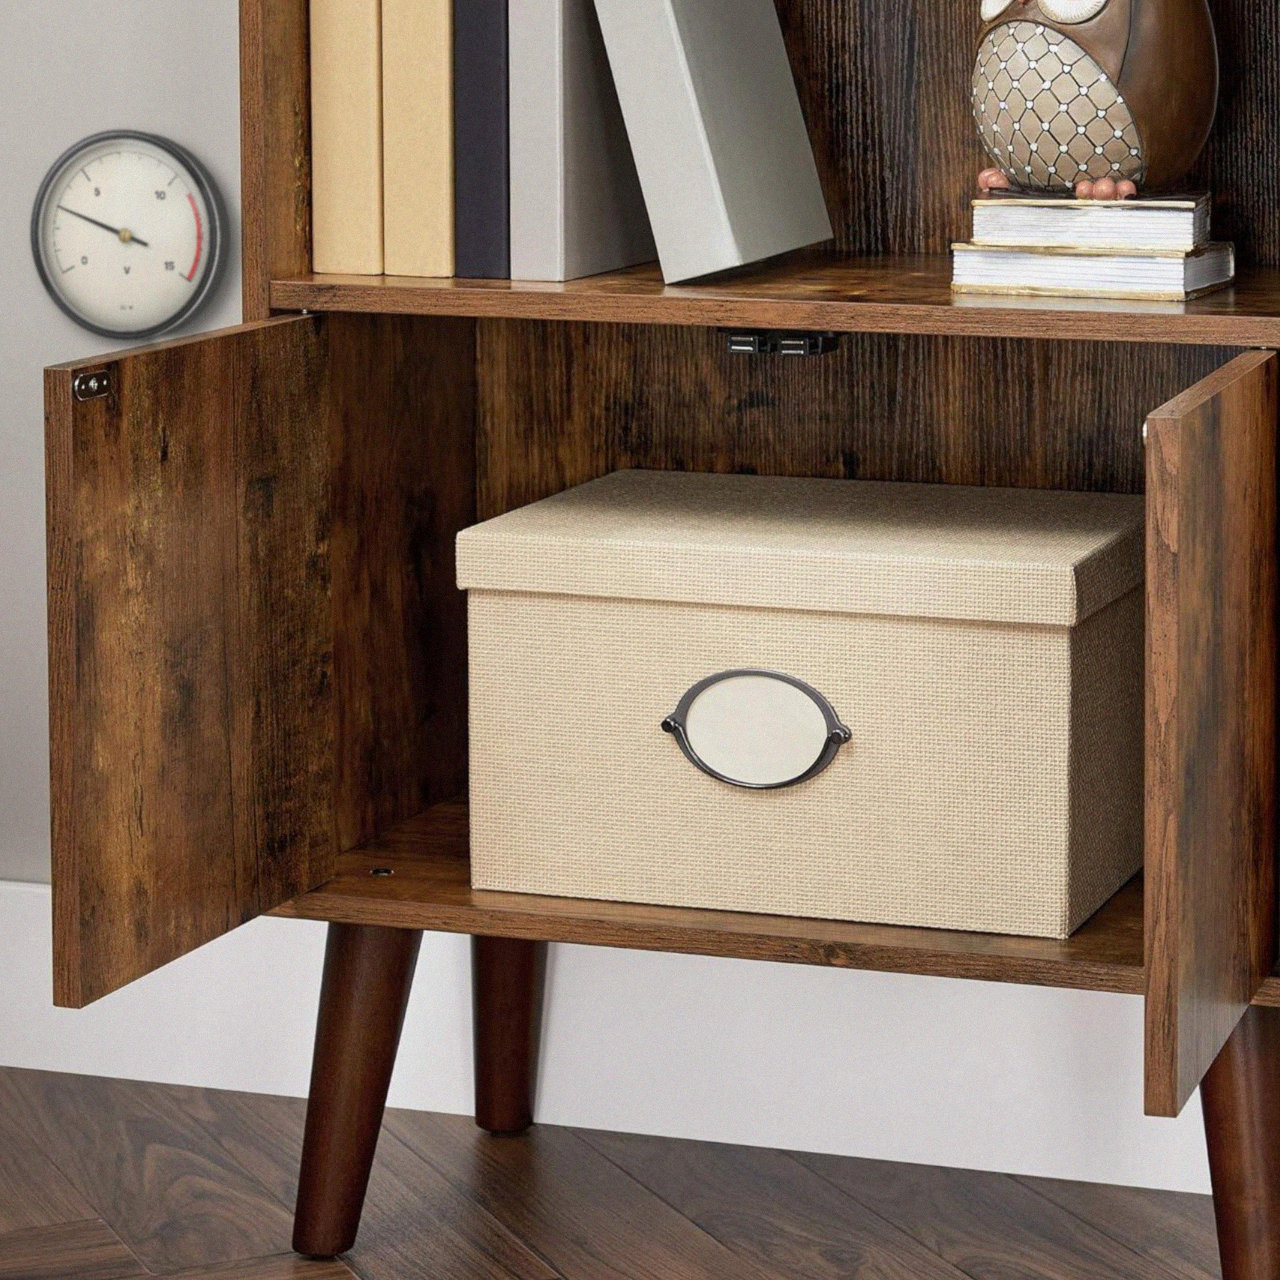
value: **3** V
